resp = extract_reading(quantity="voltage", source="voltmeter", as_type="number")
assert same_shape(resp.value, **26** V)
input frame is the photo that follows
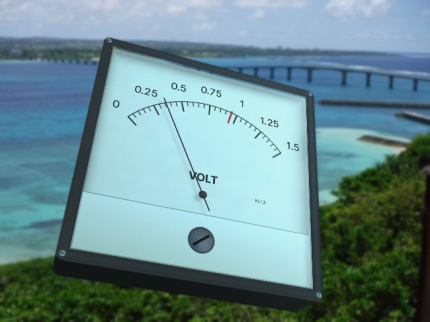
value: **0.35** V
